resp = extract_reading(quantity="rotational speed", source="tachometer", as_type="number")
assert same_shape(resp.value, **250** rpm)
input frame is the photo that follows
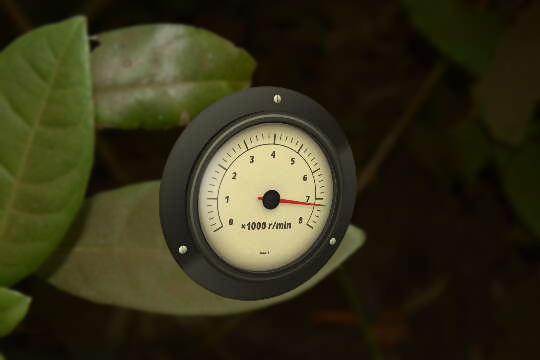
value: **7200** rpm
